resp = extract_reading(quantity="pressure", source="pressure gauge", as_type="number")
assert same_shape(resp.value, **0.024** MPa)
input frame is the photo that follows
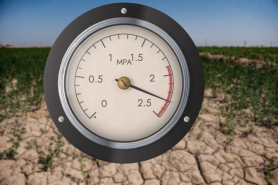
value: **2.3** MPa
